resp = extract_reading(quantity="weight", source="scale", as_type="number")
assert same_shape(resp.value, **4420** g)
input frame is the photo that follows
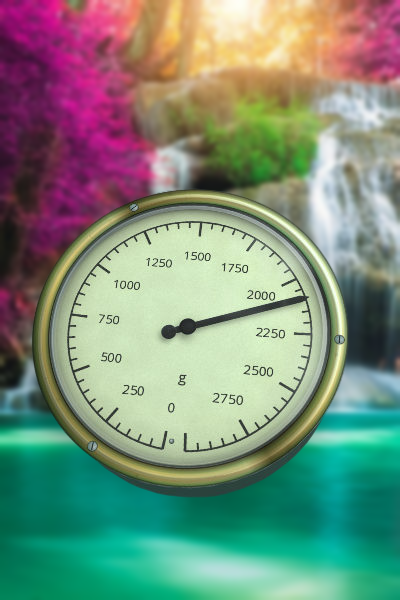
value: **2100** g
